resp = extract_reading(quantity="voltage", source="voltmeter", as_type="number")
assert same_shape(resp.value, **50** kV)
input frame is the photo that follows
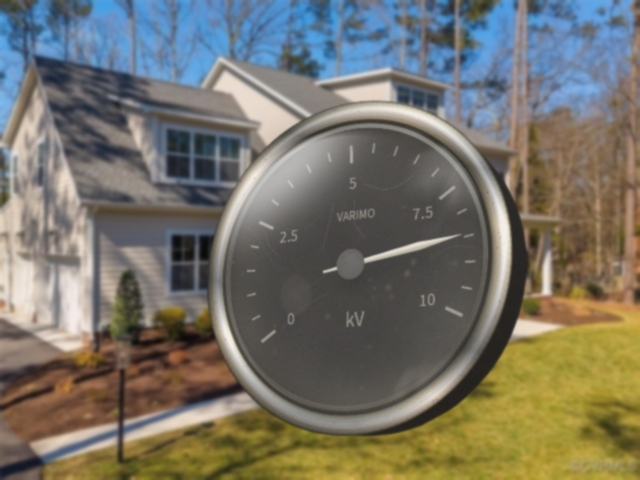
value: **8.5** kV
